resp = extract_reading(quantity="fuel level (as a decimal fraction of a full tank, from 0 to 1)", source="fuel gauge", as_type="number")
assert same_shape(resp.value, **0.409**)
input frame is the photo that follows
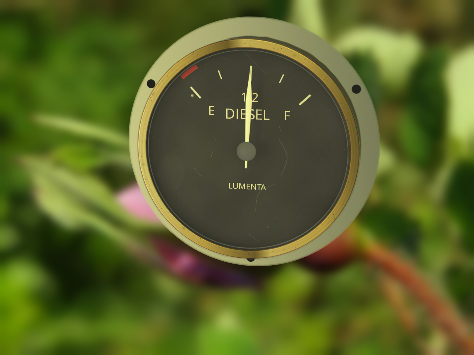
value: **0.5**
